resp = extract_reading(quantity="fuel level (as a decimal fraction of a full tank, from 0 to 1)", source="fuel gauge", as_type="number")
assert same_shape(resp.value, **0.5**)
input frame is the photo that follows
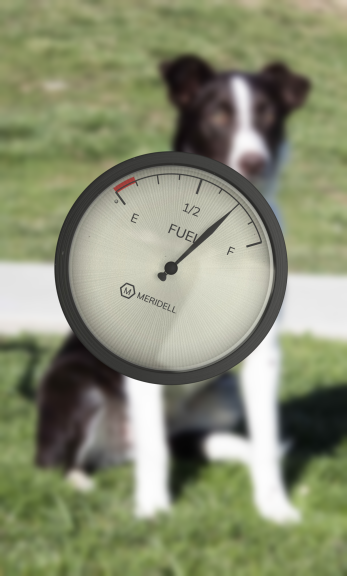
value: **0.75**
